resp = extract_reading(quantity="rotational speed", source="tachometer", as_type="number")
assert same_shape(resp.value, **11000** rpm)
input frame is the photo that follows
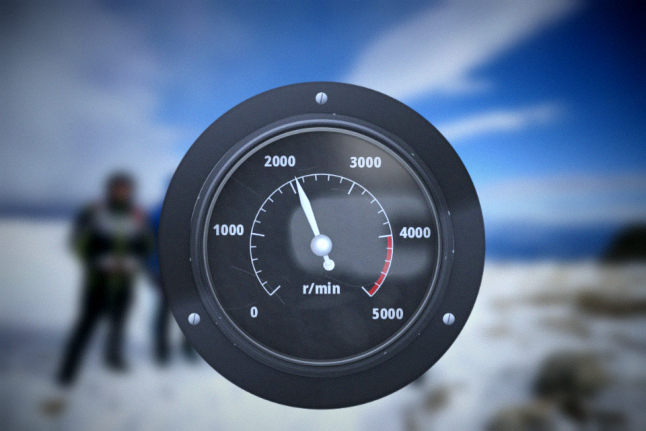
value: **2100** rpm
